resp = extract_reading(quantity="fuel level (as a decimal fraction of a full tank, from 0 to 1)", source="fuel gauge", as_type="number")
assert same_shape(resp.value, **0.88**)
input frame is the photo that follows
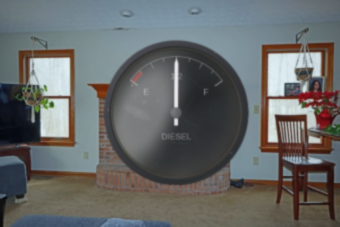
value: **0.5**
